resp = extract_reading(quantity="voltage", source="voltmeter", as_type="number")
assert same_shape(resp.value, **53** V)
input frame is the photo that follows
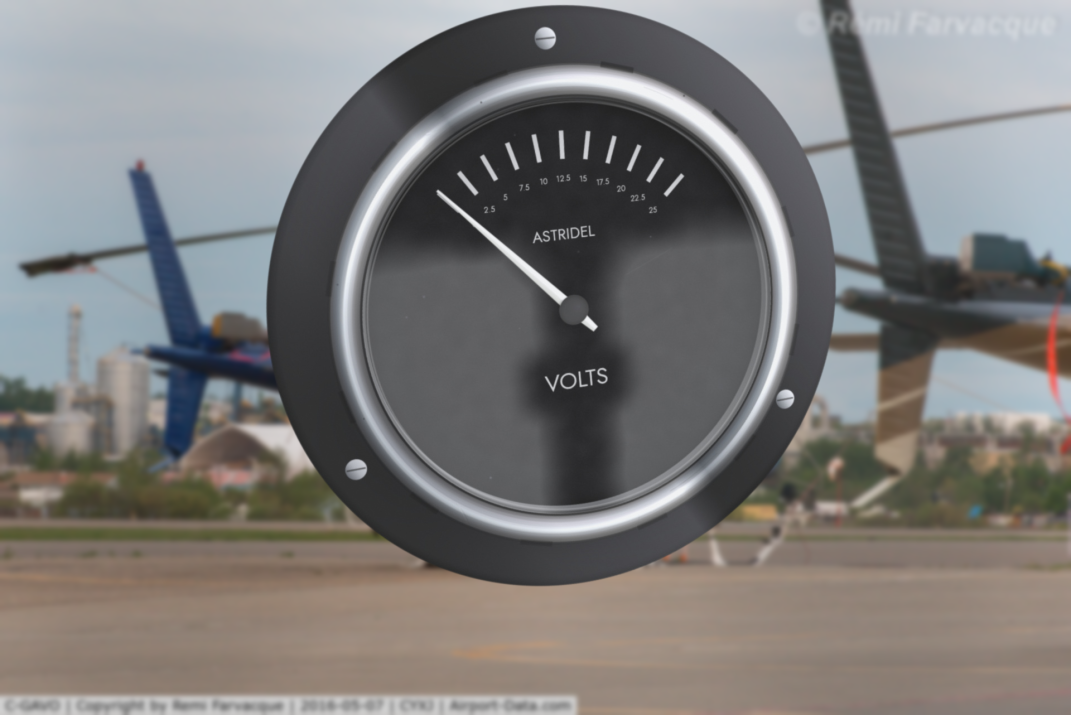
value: **0** V
